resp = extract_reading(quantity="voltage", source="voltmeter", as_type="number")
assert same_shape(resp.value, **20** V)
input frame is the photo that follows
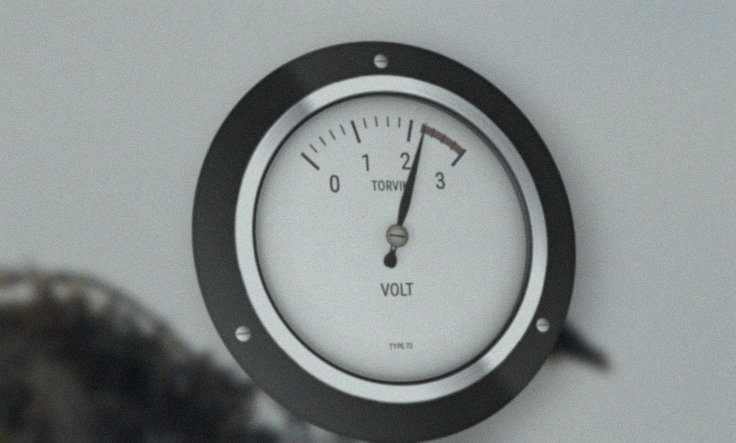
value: **2.2** V
